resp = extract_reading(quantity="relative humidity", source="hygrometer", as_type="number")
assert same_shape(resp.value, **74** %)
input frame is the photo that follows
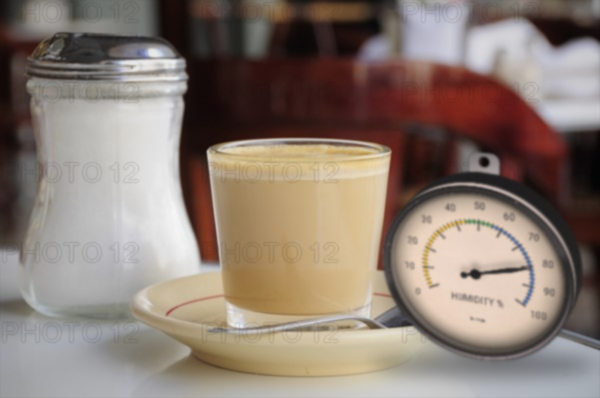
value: **80** %
